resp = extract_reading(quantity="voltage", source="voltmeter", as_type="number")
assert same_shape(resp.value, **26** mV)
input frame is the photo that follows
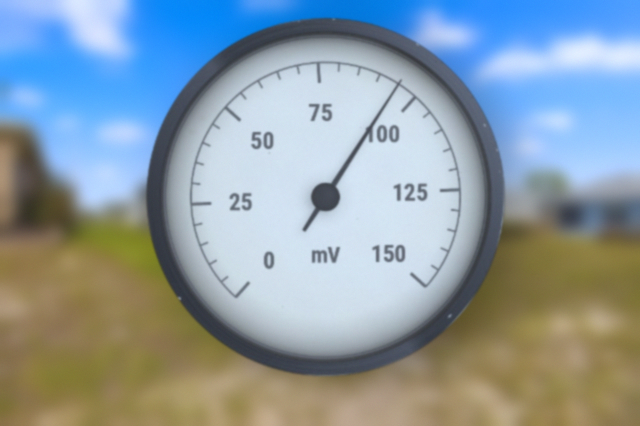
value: **95** mV
